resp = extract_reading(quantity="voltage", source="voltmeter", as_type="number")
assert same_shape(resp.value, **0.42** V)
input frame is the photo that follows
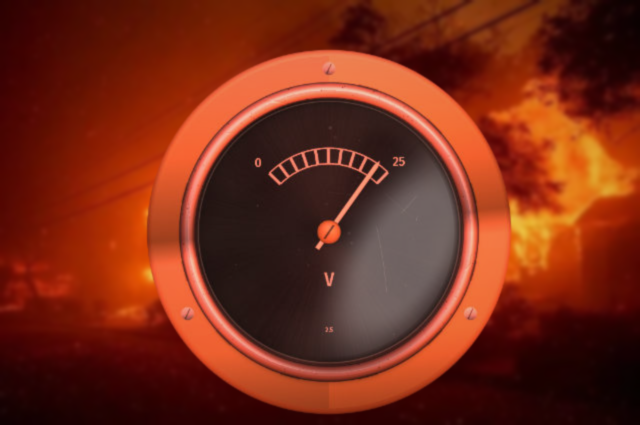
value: **22.5** V
